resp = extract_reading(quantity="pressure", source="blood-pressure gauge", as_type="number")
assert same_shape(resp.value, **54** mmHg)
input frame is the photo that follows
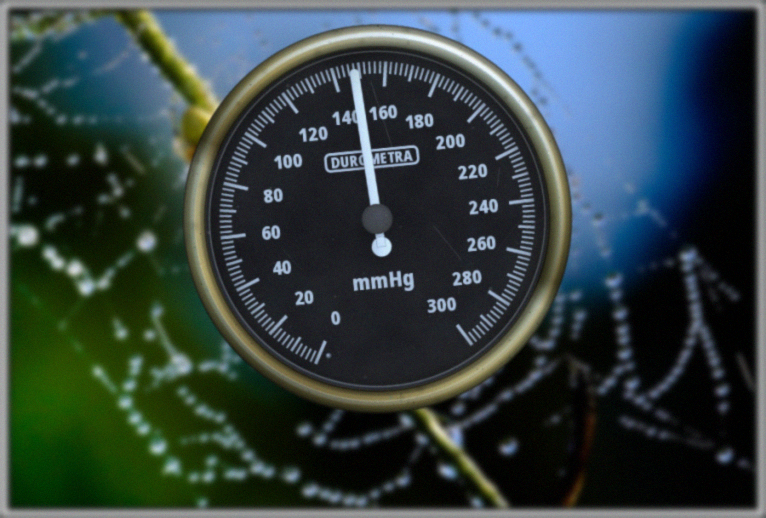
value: **148** mmHg
